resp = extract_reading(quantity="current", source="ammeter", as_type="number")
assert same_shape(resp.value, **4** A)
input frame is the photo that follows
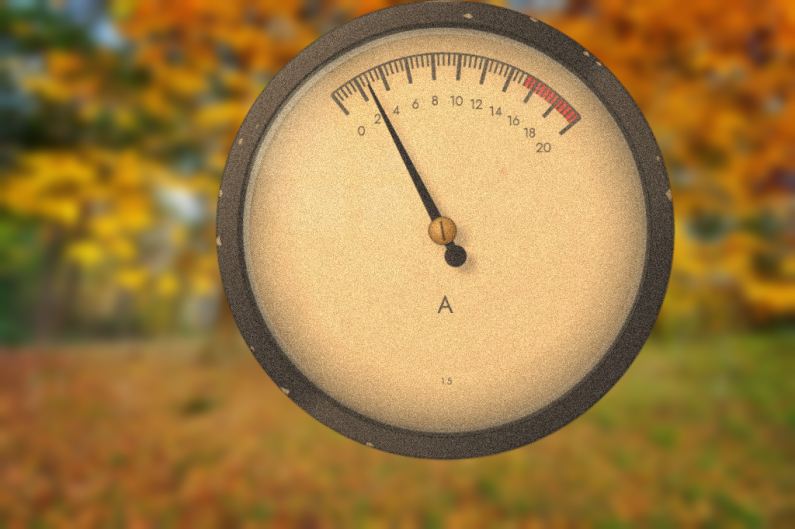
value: **2.8** A
